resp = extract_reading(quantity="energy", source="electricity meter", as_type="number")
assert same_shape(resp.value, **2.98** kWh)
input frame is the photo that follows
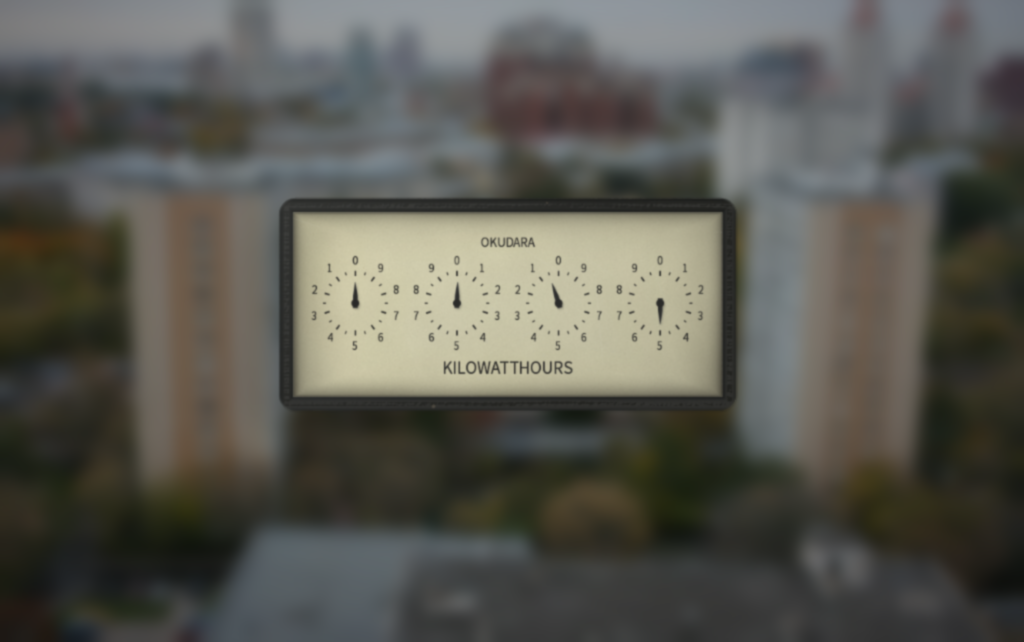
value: **5** kWh
